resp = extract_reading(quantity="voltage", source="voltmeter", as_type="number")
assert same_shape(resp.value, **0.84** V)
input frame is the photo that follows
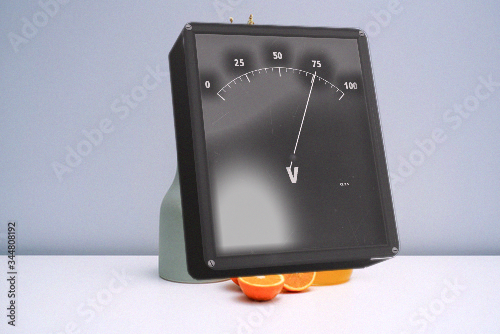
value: **75** V
